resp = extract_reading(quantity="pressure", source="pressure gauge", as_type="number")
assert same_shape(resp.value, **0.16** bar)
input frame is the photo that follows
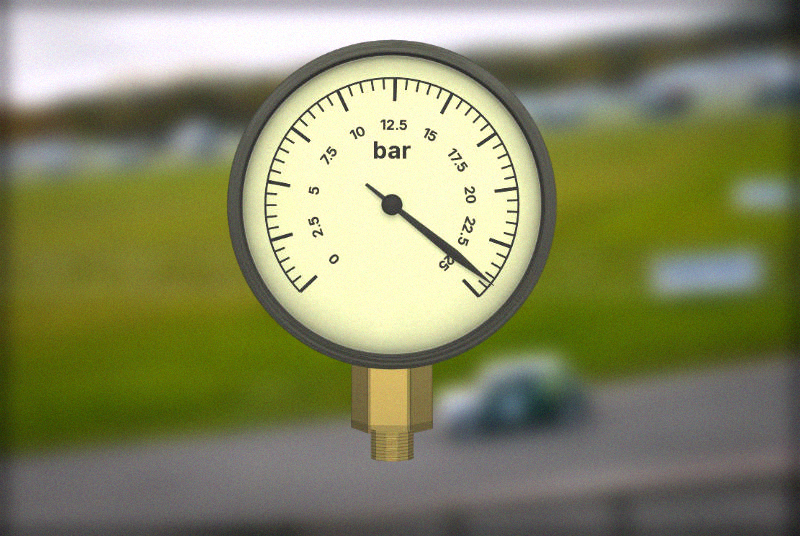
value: **24.25** bar
